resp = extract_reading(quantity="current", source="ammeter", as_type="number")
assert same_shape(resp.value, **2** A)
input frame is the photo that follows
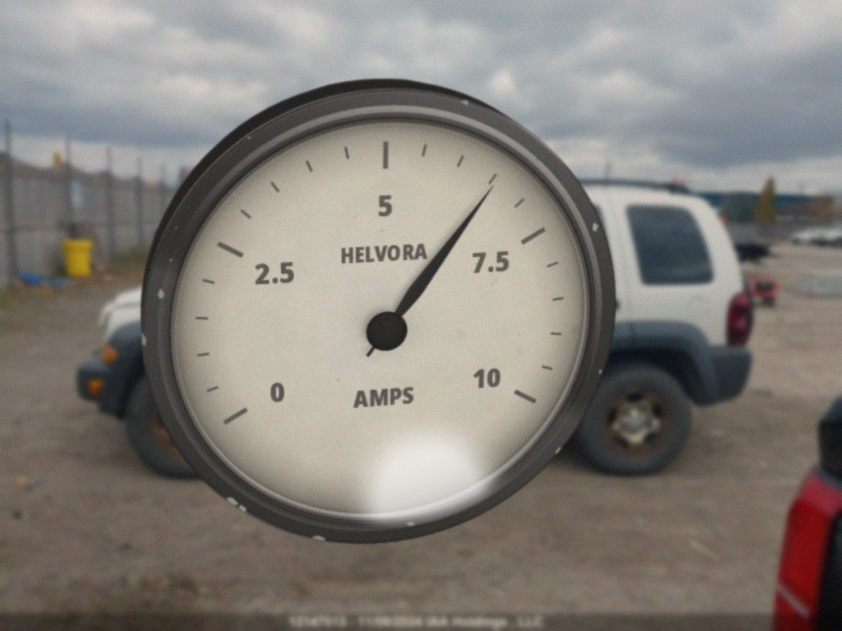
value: **6.5** A
